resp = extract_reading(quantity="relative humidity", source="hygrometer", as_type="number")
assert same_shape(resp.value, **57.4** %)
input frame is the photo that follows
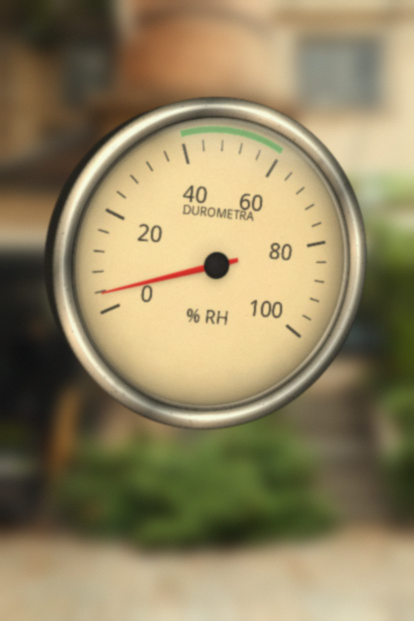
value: **4** %
